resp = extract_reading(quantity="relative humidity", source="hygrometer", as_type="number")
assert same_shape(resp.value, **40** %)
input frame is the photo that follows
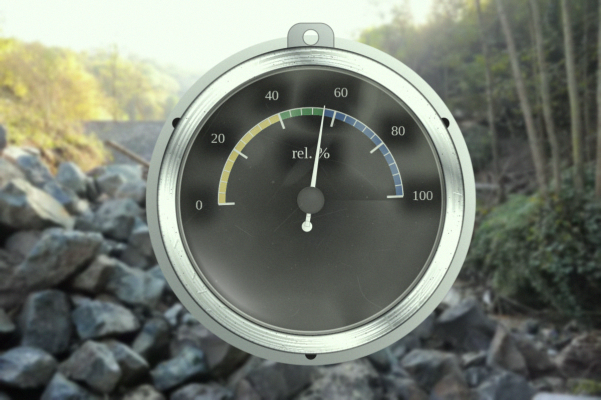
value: **56** %
